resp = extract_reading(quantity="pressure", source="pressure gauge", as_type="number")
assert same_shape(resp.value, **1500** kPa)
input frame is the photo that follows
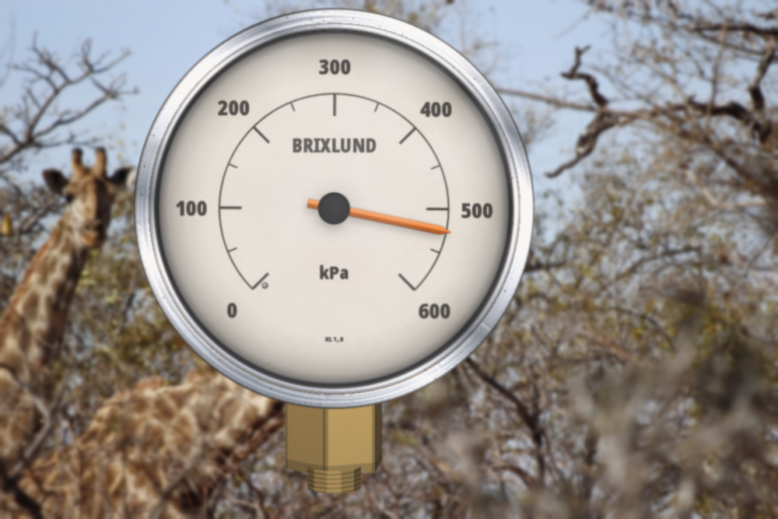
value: **525** kPa
